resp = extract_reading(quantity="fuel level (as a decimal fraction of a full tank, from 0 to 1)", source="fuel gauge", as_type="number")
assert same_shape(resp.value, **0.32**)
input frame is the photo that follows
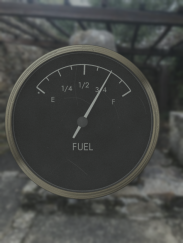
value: **0.75**
